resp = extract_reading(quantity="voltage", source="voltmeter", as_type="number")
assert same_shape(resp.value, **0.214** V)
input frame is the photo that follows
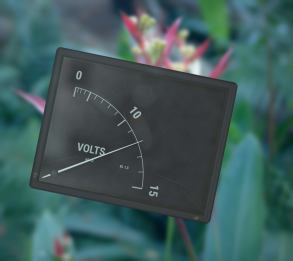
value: **12** V
